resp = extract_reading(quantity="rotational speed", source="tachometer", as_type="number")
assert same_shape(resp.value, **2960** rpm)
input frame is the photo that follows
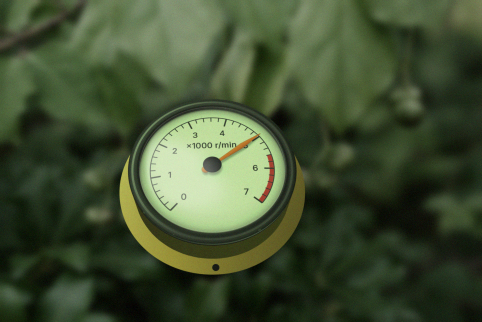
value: **5000** rpm
